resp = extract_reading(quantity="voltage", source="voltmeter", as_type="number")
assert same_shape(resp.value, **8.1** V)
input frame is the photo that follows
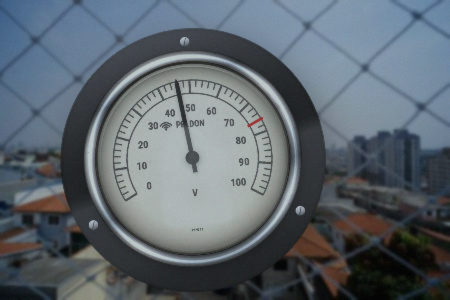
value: **46** V
